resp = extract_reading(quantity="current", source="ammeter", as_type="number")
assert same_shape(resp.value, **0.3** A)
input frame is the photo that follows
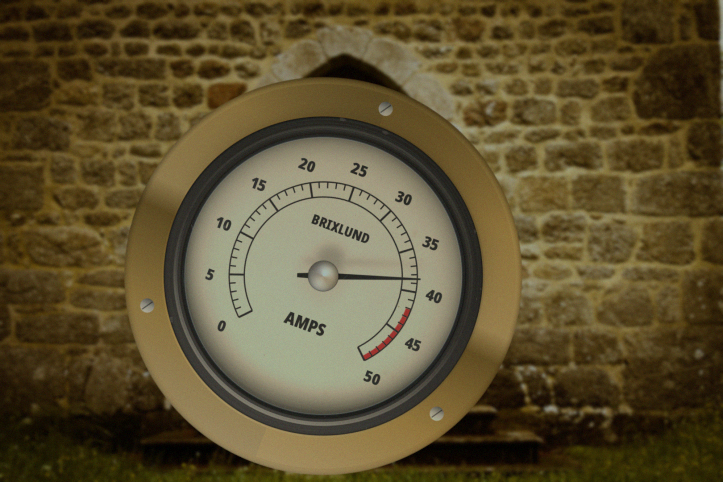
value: **38.5** A
